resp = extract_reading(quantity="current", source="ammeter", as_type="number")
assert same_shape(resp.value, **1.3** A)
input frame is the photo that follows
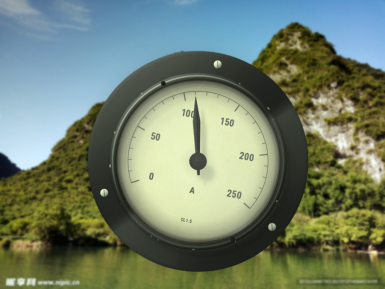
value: **110** A
